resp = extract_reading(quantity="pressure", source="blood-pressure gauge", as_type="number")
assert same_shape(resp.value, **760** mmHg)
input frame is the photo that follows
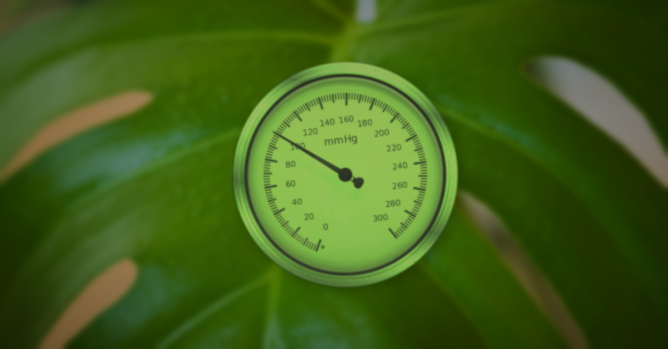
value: **100** mmHg
